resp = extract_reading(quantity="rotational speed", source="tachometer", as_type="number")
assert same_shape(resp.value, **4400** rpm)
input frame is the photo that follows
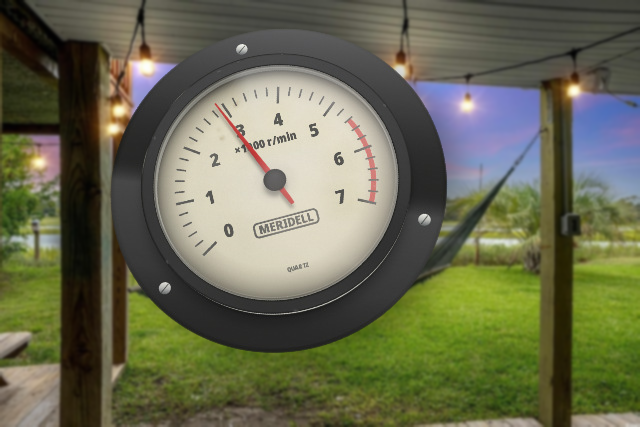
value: **2900** rpm
